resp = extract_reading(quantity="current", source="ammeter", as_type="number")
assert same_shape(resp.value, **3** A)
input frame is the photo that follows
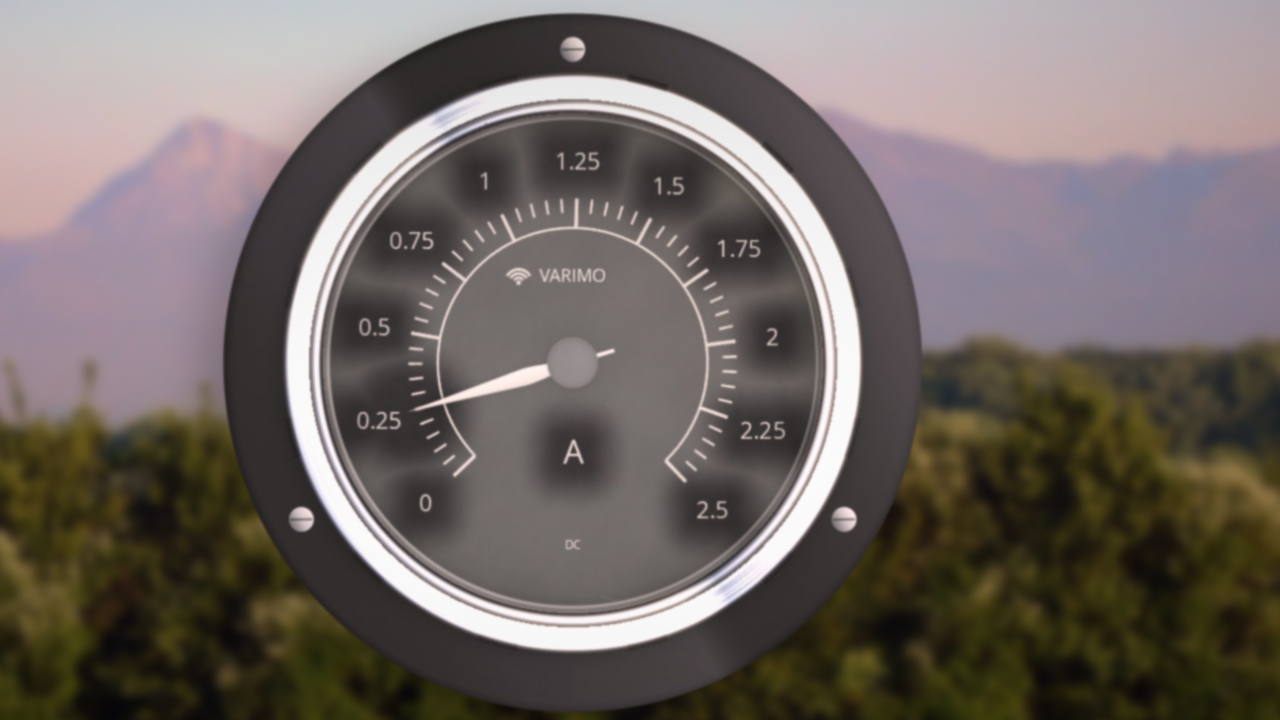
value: **0.25** A
